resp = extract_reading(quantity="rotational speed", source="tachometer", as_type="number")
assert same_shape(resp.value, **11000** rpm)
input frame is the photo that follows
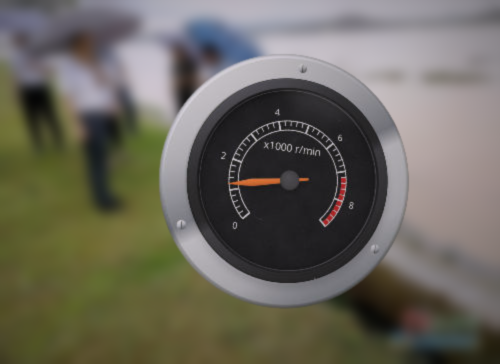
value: **1200** rpm
